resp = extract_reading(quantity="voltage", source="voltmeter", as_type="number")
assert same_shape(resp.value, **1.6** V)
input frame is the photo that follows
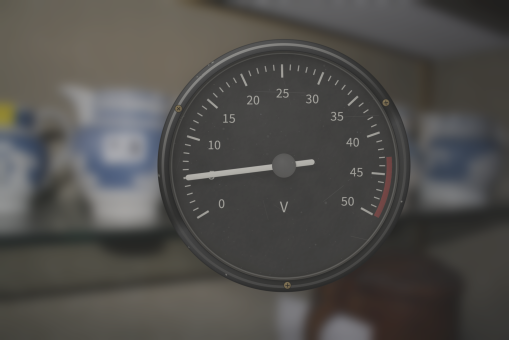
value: **5** V
